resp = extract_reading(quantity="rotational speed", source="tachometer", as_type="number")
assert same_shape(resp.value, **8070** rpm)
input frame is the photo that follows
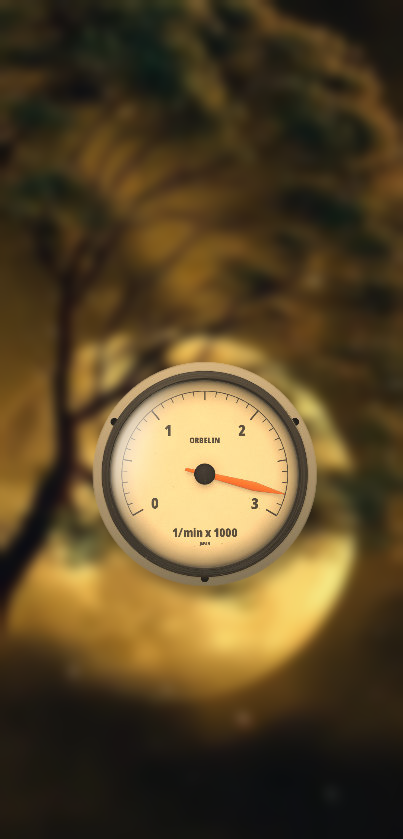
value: **2800** rpm
